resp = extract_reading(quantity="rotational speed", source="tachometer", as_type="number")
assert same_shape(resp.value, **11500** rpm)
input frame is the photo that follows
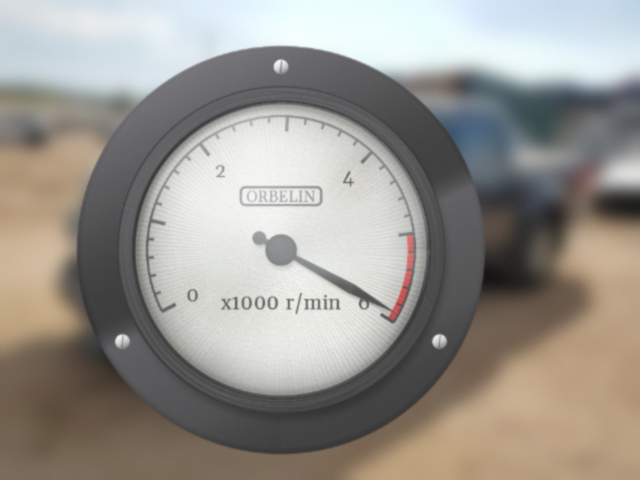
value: **5900** rpm
